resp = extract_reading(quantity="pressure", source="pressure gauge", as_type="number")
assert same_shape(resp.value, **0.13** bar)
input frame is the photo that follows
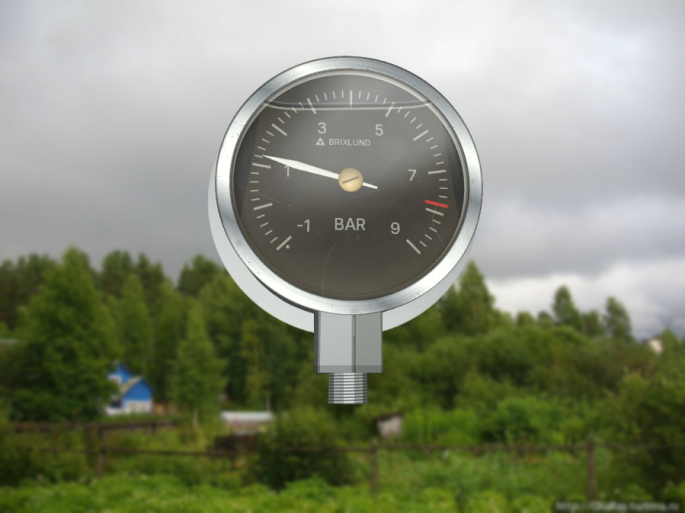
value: **1.2** bar
